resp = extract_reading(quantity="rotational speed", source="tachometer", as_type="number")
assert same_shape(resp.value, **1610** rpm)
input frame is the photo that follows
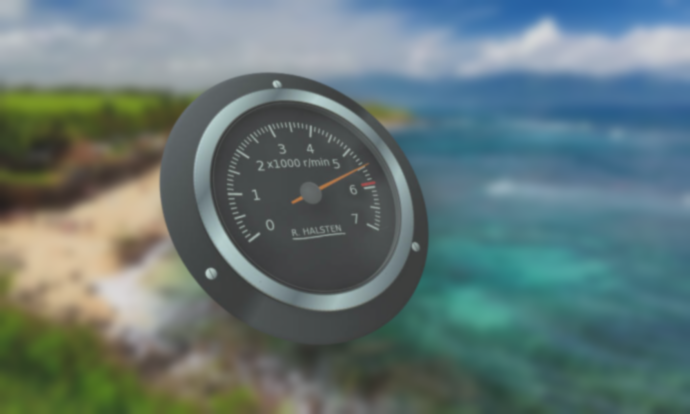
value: **5500** rpm
